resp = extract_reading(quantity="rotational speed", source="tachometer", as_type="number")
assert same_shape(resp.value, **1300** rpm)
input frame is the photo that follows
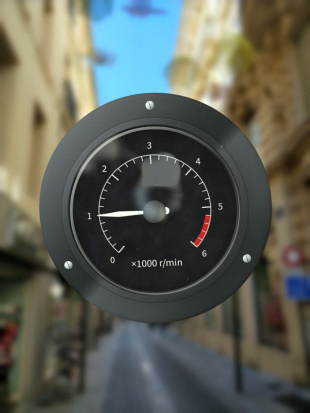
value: **1000** rpm
